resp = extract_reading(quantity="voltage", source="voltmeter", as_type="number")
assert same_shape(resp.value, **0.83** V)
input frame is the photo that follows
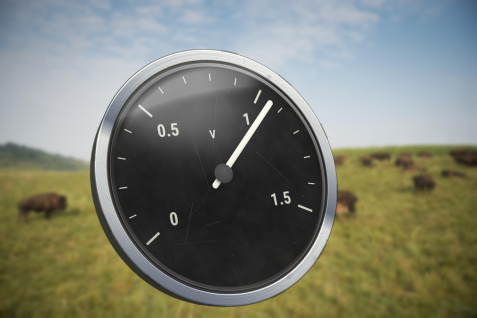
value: **1.05** V
